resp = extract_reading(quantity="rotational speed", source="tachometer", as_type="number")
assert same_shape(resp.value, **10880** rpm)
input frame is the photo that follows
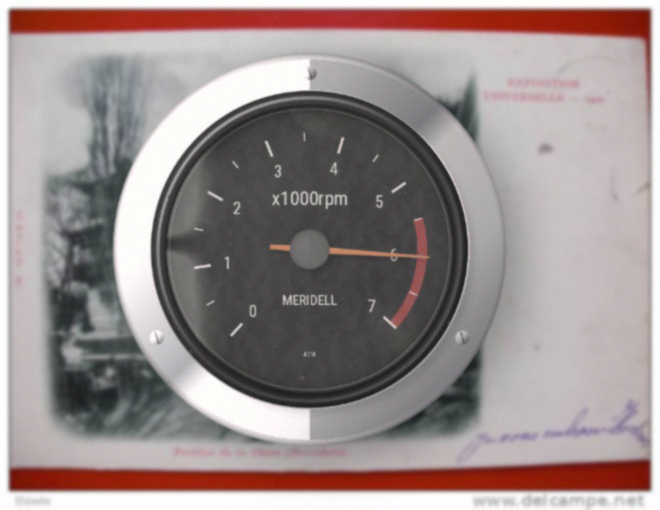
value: **6000** rpm
